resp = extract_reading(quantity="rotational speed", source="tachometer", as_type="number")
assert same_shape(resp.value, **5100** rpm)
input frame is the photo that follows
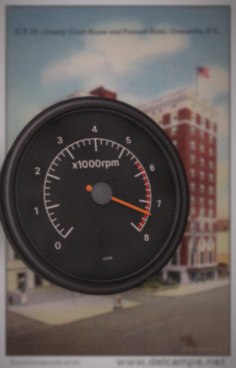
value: **7400** rpm
